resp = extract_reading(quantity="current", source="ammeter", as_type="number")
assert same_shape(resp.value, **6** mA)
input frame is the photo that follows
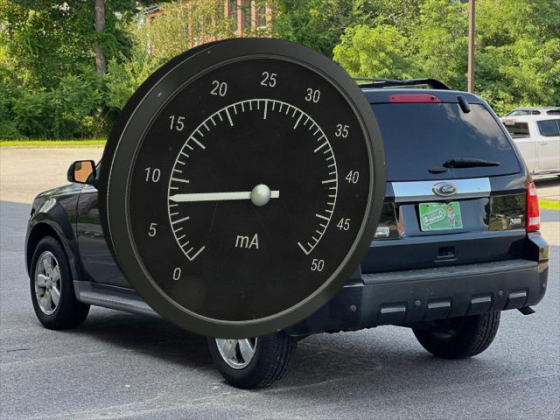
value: **8** mA
